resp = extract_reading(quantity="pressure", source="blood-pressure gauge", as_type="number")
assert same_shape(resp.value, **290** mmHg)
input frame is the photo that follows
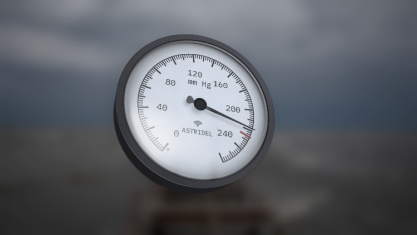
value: **220** mmHg
